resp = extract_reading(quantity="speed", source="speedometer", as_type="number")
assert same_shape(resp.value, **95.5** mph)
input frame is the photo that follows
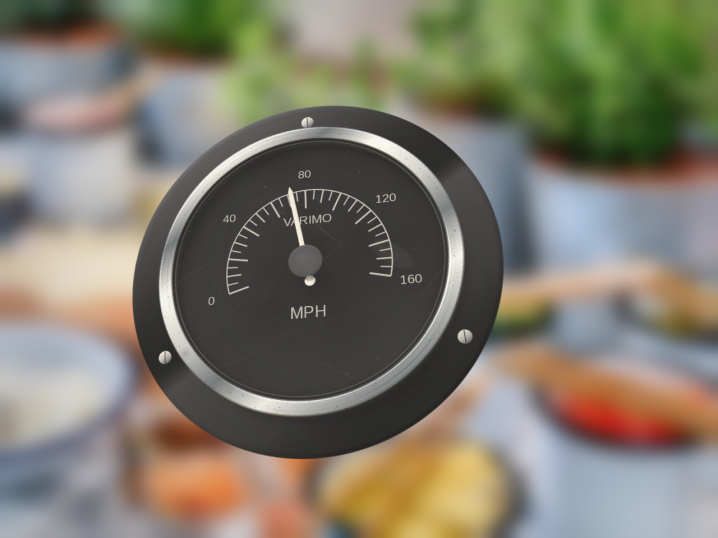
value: **72.5** mph
